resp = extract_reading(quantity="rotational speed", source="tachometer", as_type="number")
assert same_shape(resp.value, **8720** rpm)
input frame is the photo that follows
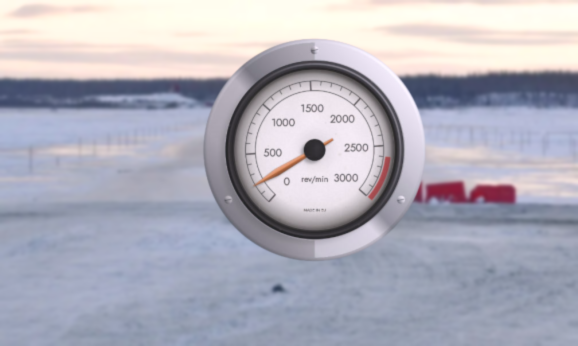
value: **200** rpm
